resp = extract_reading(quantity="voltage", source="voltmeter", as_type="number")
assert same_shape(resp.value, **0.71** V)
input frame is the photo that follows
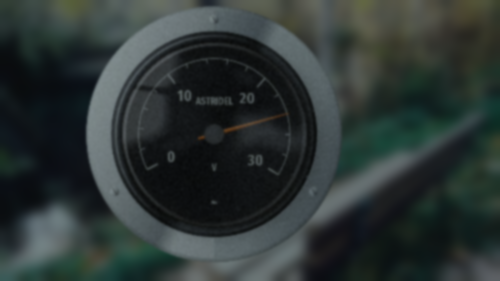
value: **24** V
